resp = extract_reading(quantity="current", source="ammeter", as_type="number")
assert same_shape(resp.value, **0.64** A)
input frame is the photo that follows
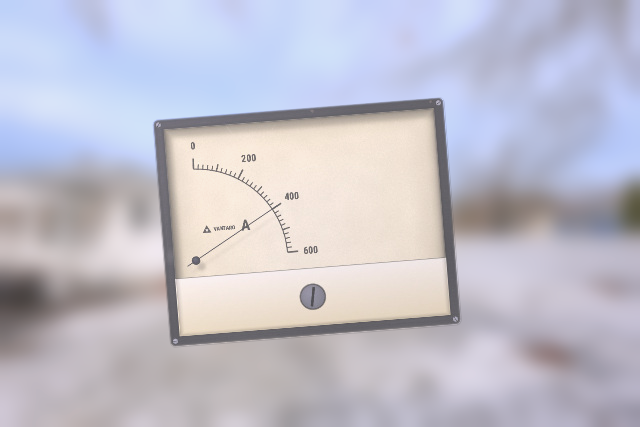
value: **400** A
